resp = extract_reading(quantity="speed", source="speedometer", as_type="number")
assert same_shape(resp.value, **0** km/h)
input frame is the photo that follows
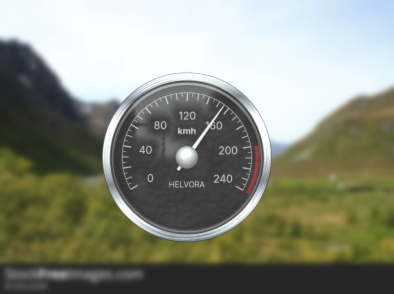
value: **155** km/h
